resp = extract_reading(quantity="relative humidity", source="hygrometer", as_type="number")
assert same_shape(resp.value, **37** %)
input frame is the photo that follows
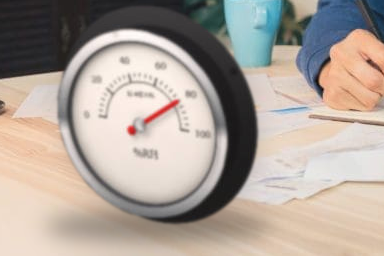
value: **80** %
